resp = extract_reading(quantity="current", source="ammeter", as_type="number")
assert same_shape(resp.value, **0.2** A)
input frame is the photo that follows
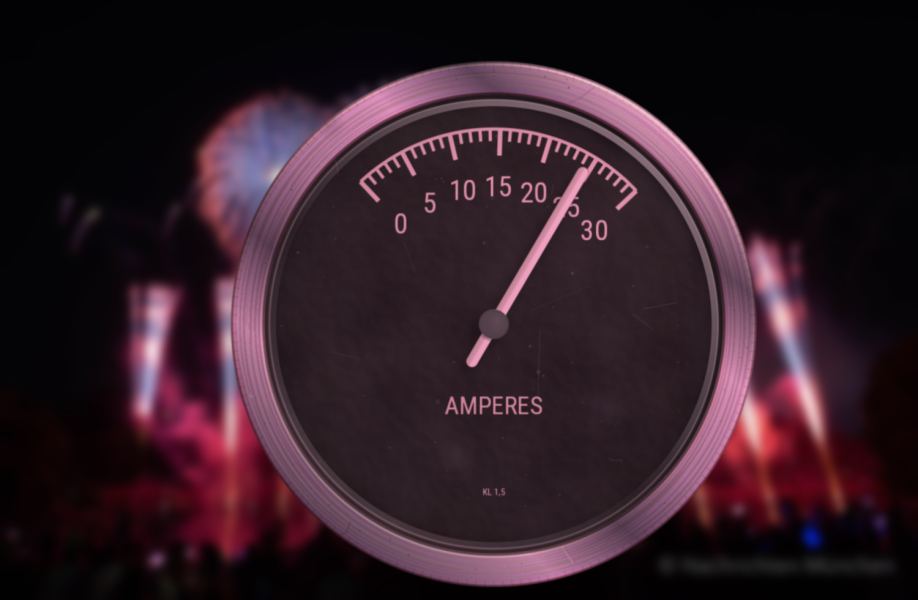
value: **24.5** A
